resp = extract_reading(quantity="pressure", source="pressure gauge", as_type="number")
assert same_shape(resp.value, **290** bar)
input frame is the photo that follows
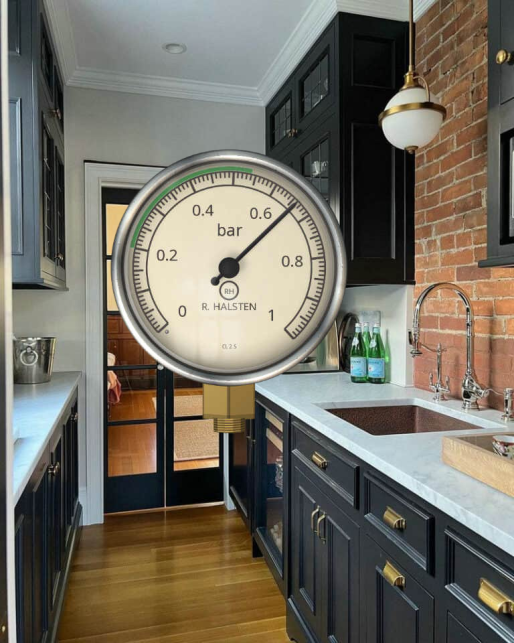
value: **0.66** bar
